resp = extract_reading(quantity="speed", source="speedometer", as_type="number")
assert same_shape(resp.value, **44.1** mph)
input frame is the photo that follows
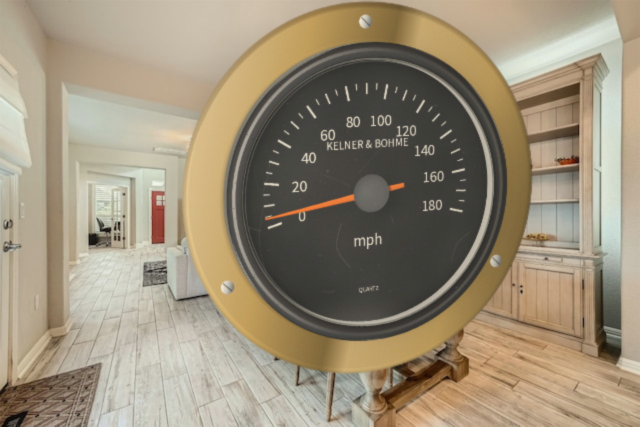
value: **5** mph
